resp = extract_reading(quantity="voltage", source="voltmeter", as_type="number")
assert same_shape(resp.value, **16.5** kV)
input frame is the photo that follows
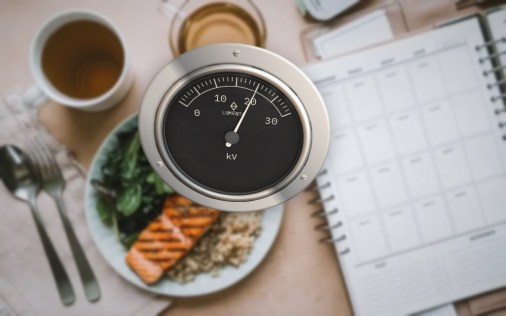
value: **20** kV
